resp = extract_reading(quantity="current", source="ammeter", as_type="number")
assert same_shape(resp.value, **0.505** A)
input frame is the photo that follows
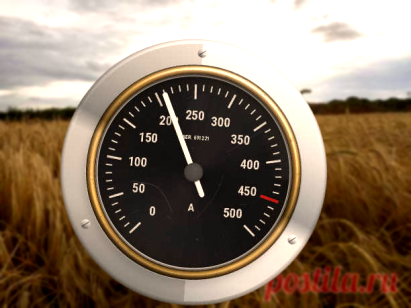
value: **210** A
